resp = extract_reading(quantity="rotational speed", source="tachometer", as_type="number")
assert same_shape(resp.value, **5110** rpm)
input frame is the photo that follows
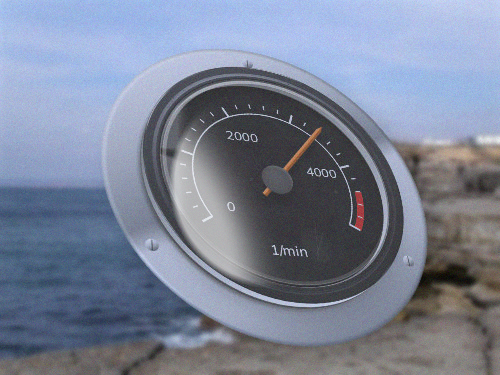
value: **3400** rpm
